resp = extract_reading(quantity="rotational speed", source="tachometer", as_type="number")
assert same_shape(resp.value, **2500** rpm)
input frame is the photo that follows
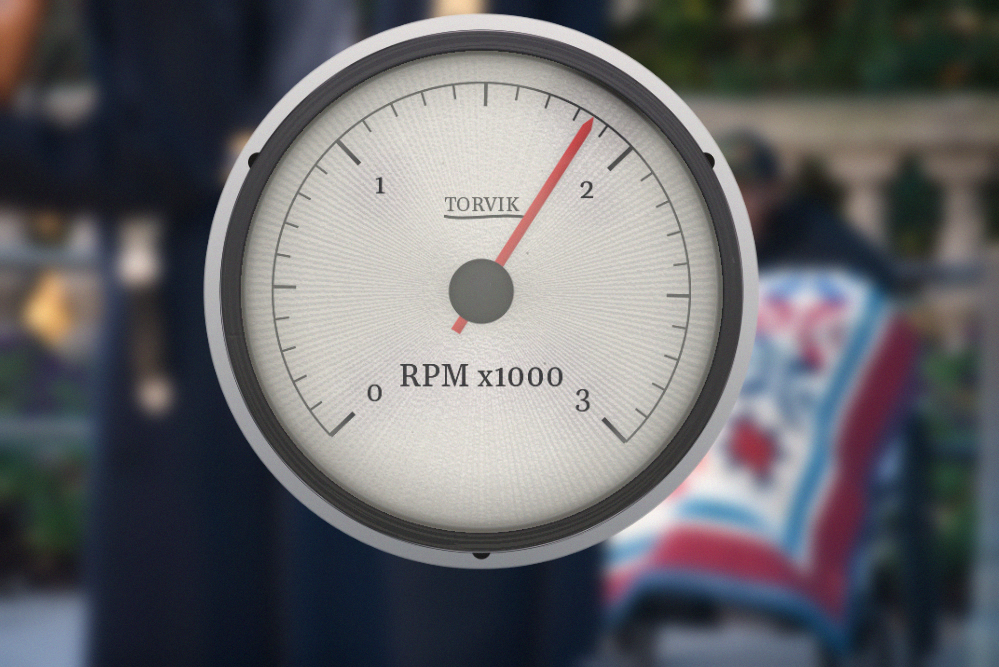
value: **1850** rpm
